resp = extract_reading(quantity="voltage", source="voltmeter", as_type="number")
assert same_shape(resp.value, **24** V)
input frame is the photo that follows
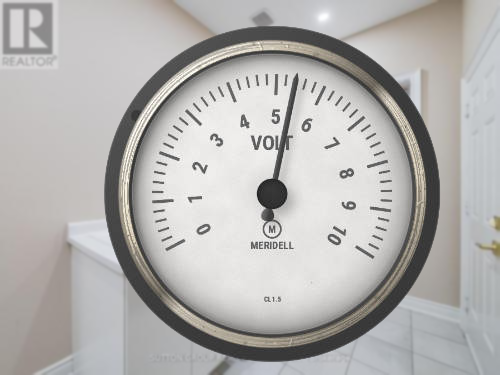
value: **5.4** V
